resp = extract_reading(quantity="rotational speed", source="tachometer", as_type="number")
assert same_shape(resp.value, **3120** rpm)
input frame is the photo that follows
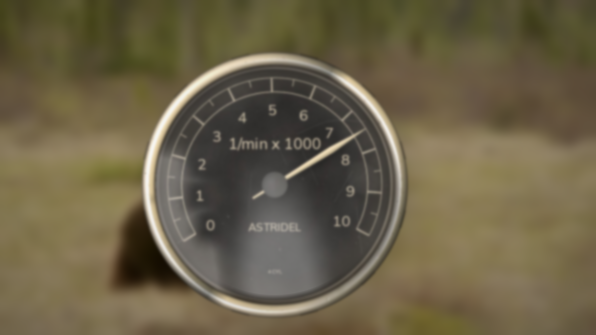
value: **7500** rpm
